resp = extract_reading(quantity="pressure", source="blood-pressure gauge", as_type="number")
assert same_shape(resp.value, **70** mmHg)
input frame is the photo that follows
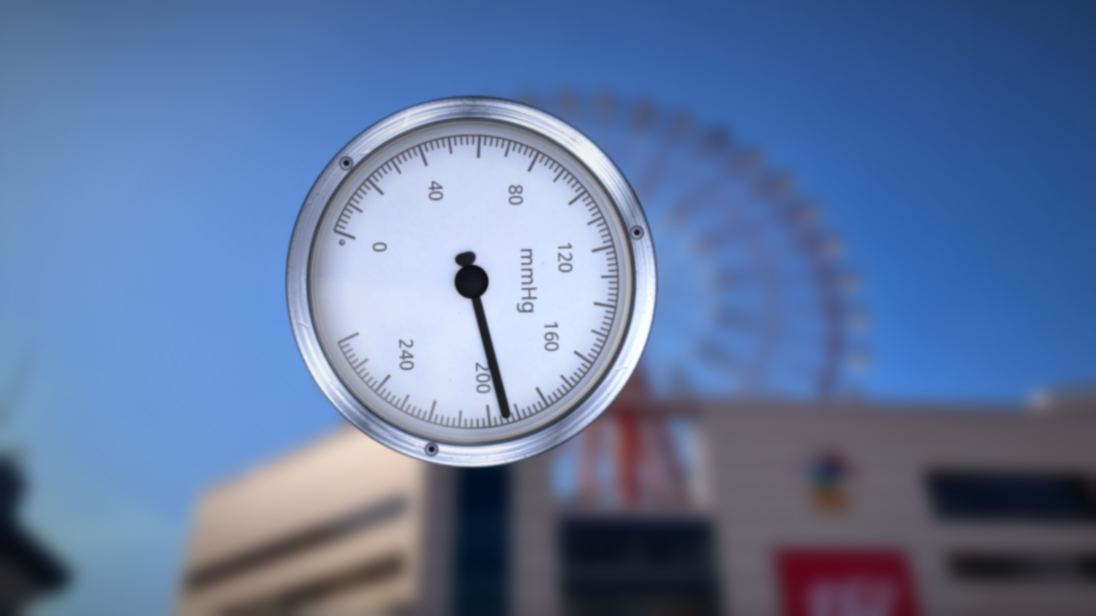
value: **194** mmHg
